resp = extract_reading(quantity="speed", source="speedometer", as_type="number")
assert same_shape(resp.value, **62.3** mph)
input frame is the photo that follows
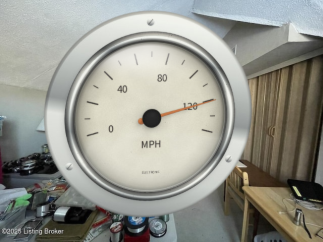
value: **120** mph
